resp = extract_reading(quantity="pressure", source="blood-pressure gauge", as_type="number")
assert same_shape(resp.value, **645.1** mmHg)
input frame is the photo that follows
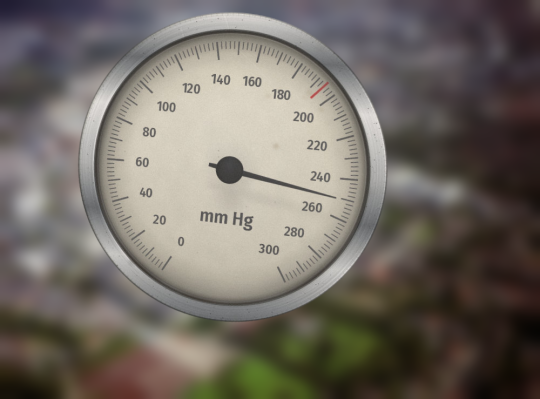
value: **250** mmHg
